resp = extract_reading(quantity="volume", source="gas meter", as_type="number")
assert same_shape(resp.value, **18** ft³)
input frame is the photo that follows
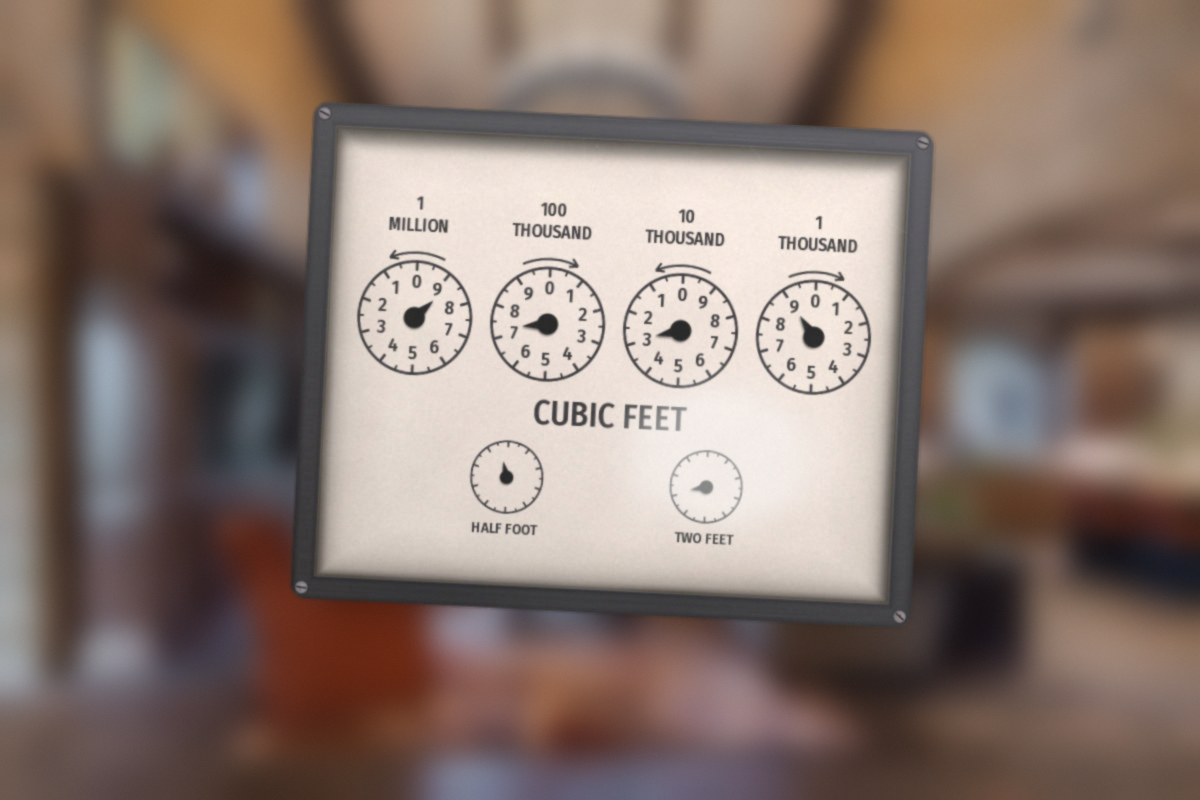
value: **872900** ft³
